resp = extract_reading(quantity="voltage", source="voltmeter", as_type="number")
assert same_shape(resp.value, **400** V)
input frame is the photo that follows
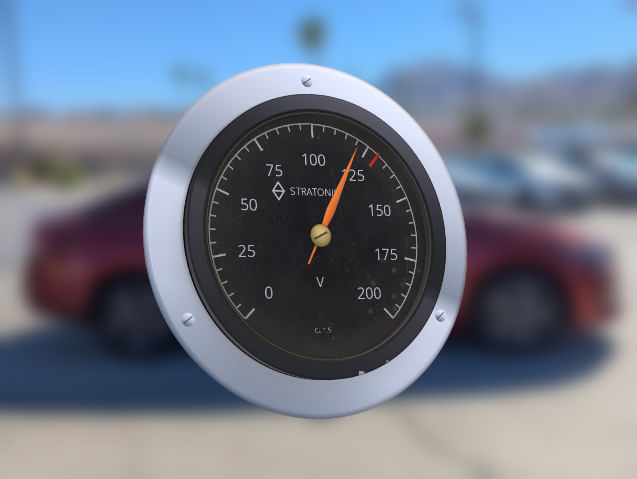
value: **120** V
